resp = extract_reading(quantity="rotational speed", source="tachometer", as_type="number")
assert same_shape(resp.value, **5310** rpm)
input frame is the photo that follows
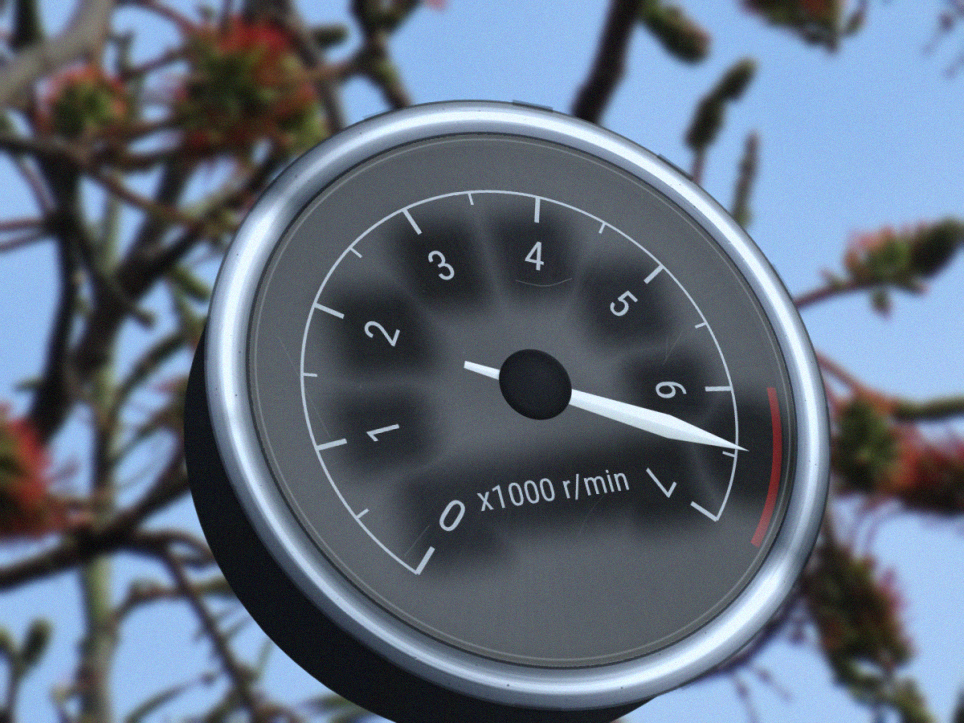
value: **6500** rpm
